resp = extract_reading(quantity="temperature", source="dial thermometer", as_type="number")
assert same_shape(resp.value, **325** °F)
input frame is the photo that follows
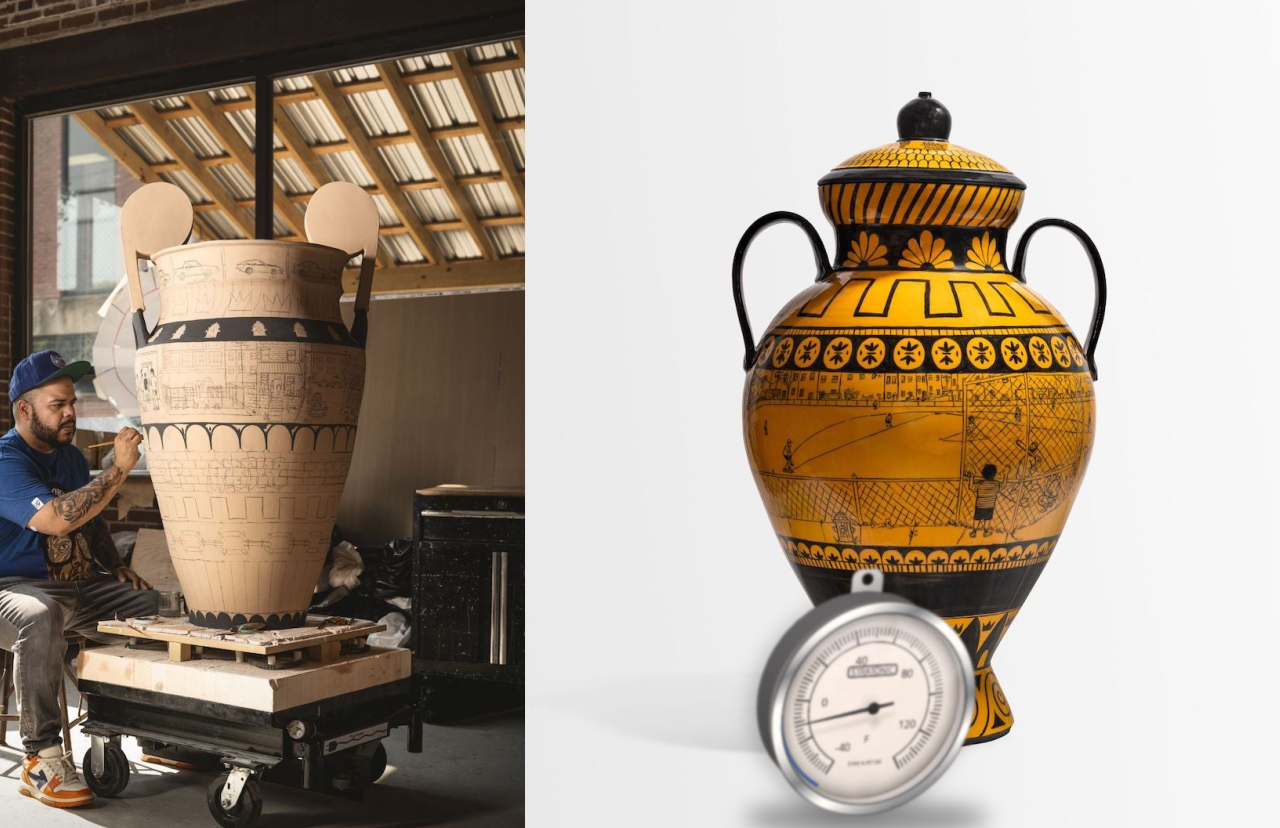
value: **-10** °F
